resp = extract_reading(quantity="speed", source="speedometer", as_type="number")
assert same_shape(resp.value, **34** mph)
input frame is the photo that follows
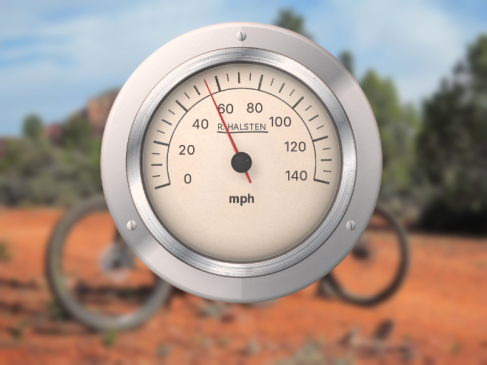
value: **55** mph
